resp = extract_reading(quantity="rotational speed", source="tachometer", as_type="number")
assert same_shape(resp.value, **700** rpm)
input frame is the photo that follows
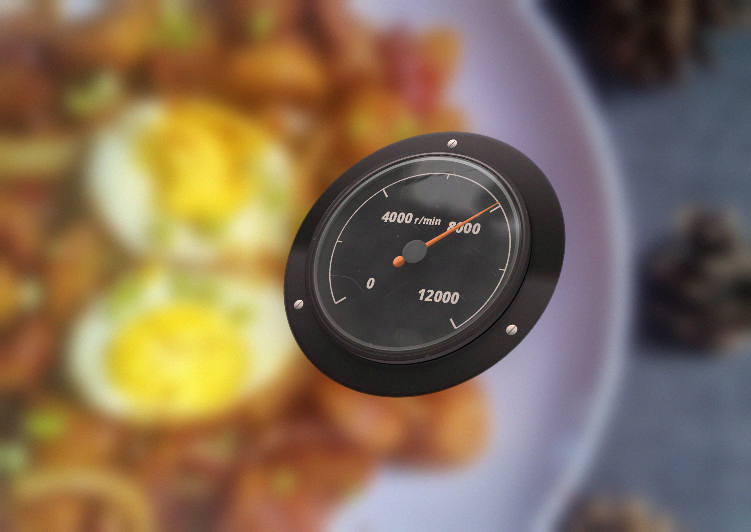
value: **8000** rpm
